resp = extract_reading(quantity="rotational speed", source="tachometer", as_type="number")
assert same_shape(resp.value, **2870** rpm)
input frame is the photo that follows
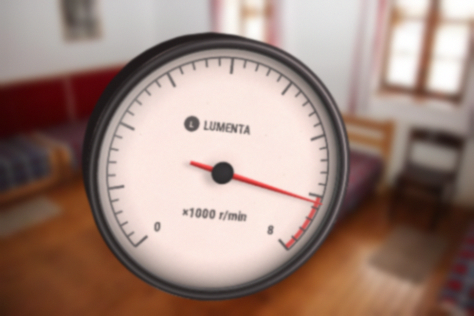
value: **7100** rpm
